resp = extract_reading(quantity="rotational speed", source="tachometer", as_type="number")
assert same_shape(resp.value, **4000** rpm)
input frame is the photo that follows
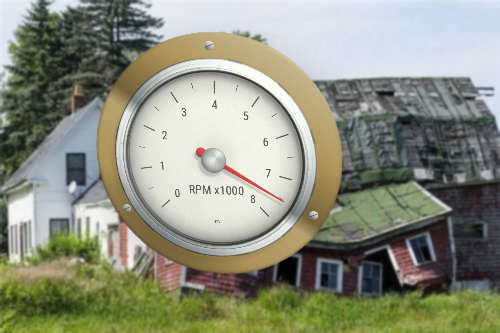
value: **7500** rpm
